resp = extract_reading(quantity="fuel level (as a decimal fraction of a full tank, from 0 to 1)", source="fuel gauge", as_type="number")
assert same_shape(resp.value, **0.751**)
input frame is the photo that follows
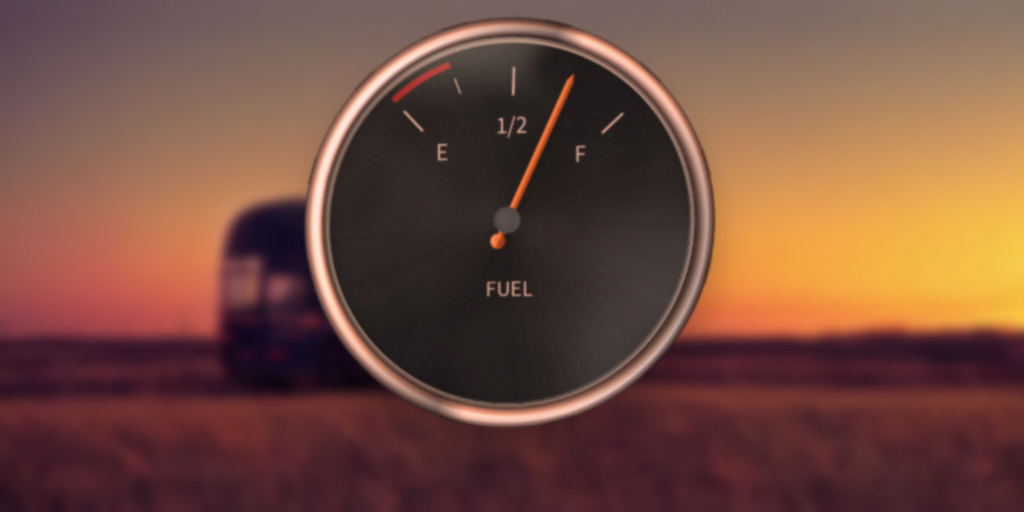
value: **0.75**
